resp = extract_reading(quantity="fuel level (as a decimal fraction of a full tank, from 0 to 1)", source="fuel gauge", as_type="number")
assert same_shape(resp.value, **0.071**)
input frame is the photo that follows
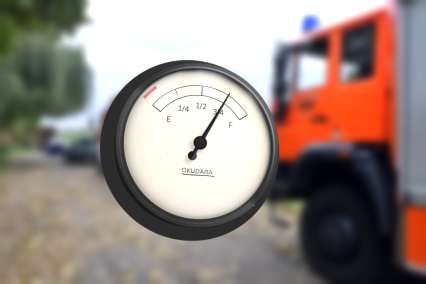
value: **0.75**
